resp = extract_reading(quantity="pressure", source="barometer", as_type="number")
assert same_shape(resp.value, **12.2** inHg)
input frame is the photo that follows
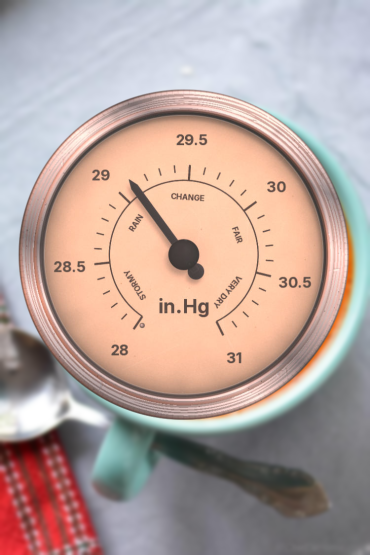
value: **29.1** inHg
